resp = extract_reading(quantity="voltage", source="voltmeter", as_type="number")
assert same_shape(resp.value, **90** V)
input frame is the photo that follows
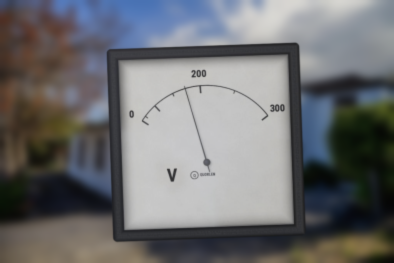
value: **175** V
